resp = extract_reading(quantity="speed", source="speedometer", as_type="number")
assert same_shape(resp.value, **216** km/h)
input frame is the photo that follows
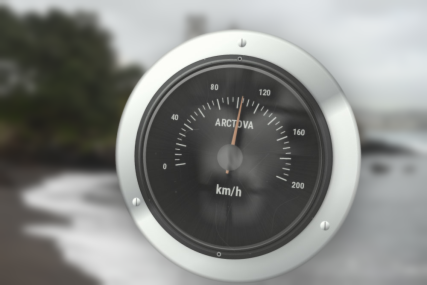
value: **105** km/h
